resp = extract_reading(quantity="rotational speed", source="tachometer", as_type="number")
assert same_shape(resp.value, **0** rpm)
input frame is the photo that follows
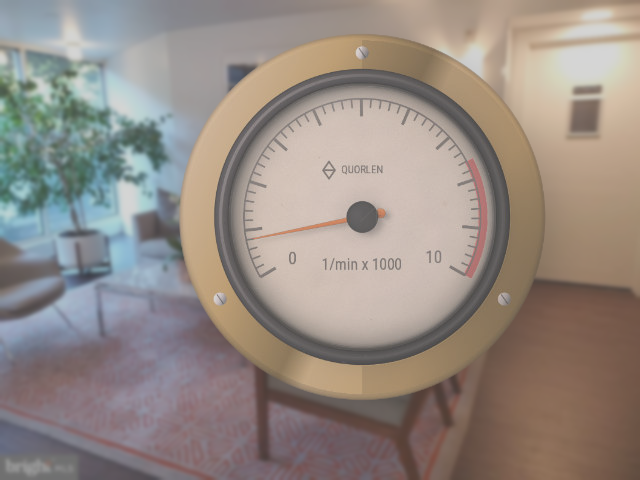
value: **800** rpm
